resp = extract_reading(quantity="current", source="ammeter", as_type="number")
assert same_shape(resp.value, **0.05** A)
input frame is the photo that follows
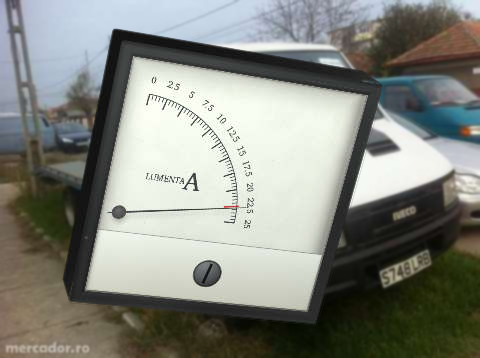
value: **22.5** A
